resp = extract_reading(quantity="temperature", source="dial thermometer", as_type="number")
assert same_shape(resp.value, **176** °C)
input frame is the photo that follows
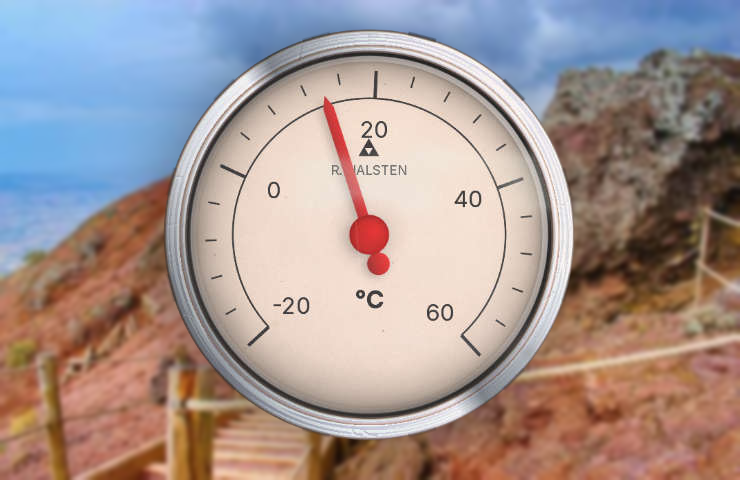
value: **14** °C
